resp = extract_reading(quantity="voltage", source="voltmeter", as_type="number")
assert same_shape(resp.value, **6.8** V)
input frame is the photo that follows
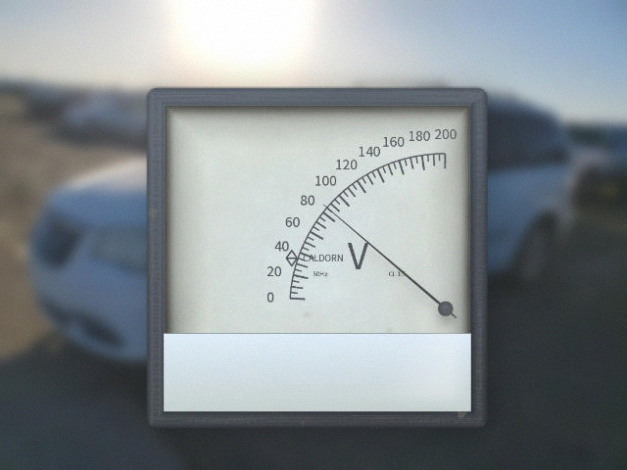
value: **85** V
